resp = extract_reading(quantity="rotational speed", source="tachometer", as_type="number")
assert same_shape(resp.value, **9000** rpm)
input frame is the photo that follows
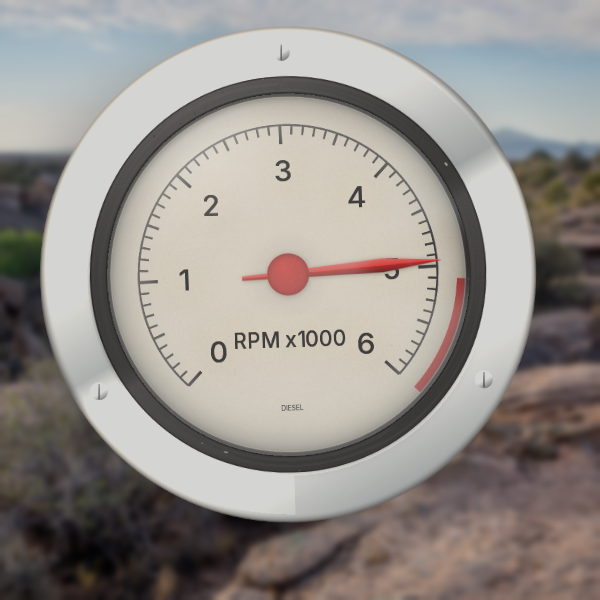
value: **4950** rpm
